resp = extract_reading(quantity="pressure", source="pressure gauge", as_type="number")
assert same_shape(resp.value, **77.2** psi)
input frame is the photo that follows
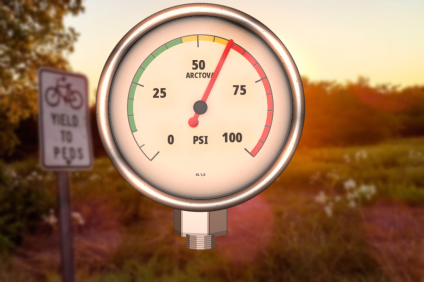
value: **60** psi
